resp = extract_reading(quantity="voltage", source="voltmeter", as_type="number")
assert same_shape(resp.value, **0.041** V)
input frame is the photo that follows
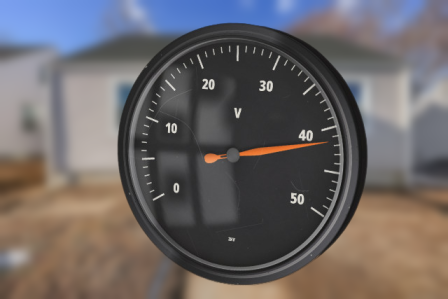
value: **41.5** V
